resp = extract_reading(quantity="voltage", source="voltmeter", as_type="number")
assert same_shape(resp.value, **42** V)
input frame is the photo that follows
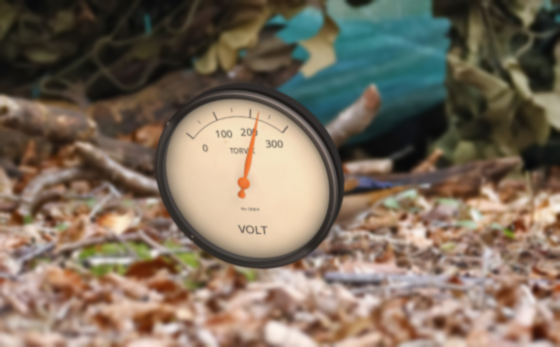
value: **225** V
